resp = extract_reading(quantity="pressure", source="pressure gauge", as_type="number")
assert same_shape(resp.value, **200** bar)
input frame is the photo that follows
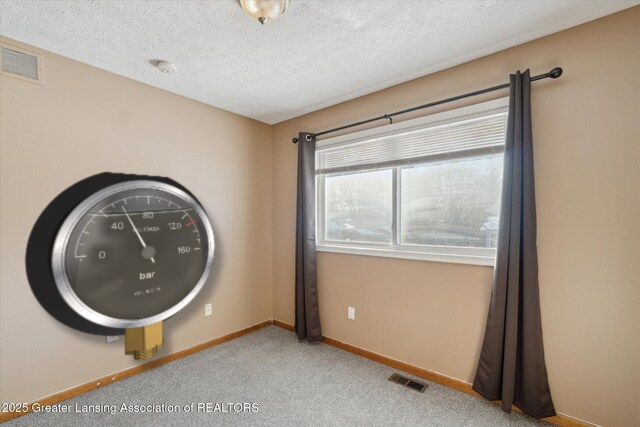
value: **55** bar
